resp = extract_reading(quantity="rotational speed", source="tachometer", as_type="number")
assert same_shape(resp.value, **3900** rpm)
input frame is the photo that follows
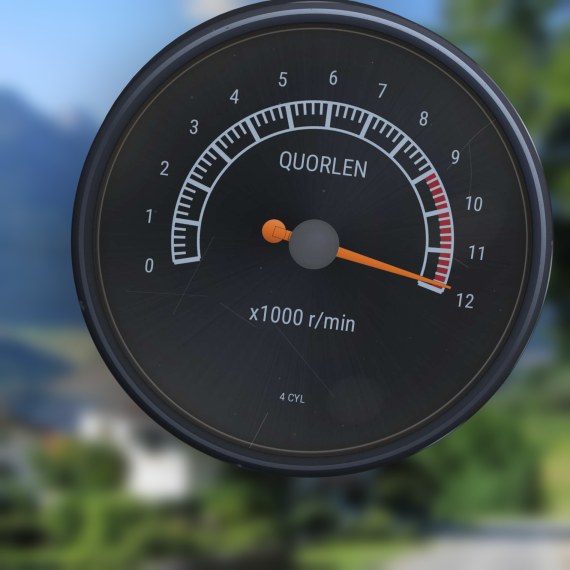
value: **11800** rpm
